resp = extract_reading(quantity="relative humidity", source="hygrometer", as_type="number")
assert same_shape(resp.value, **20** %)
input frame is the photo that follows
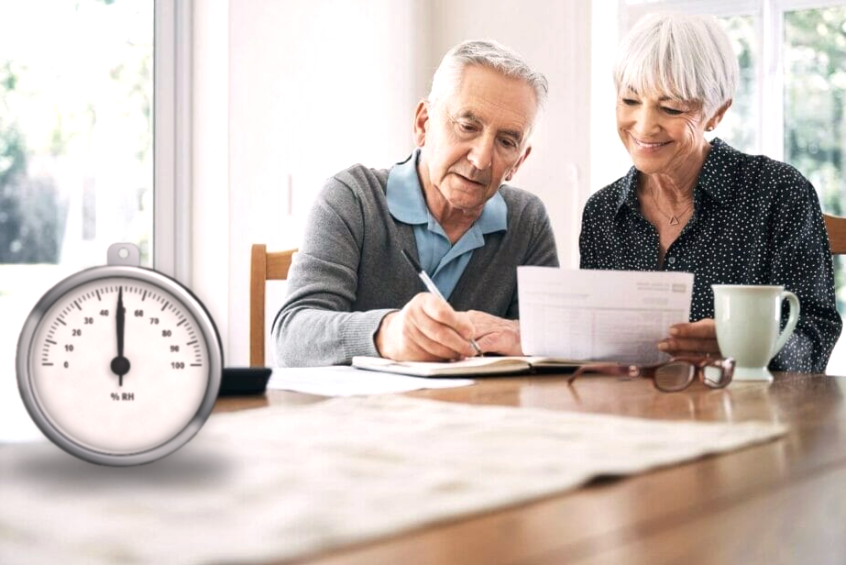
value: **50** %
